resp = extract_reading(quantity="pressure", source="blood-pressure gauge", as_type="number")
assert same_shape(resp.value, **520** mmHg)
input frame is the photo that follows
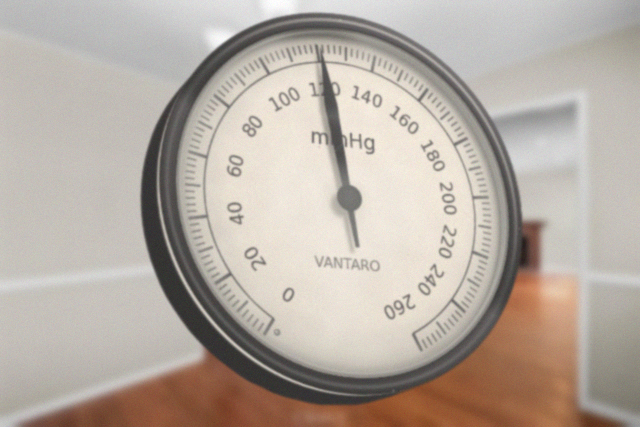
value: **120** mmHg
